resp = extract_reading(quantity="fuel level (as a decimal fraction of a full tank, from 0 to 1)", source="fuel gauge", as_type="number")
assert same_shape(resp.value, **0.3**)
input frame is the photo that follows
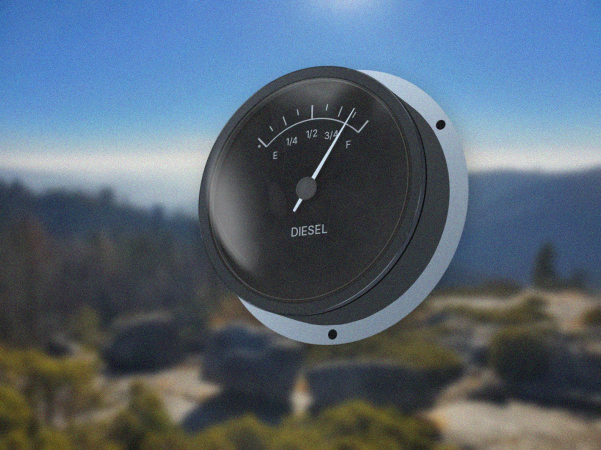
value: **0.875**
